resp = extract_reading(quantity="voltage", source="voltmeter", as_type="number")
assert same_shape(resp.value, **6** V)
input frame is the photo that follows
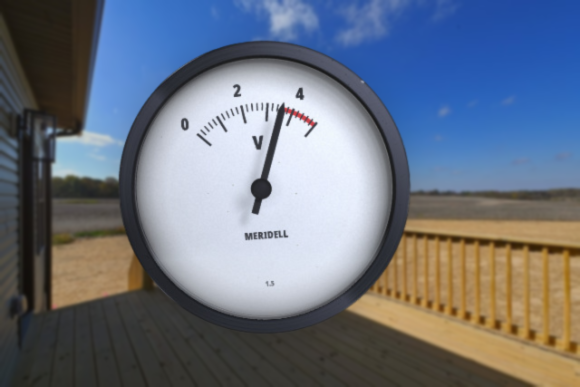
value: **3.6** V
